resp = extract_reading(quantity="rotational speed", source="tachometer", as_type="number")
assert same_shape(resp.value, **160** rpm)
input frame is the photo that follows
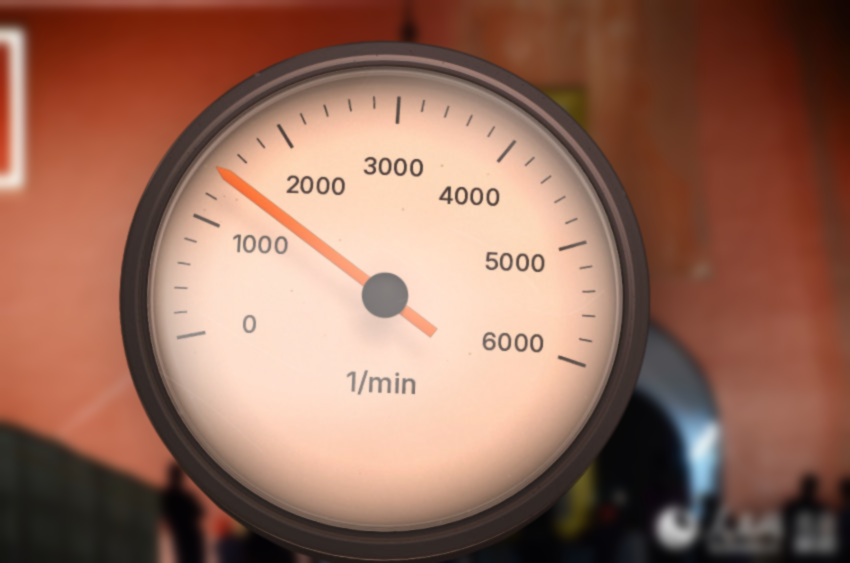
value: **1400** rpm
